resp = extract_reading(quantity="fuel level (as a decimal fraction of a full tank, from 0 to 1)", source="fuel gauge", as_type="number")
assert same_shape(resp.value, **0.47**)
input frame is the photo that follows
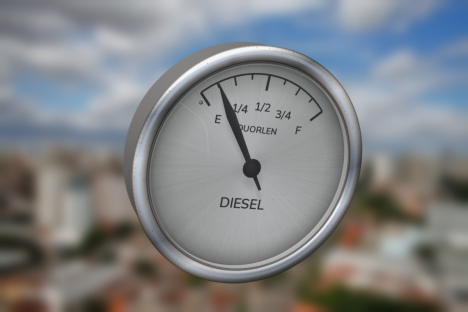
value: **0.125**
